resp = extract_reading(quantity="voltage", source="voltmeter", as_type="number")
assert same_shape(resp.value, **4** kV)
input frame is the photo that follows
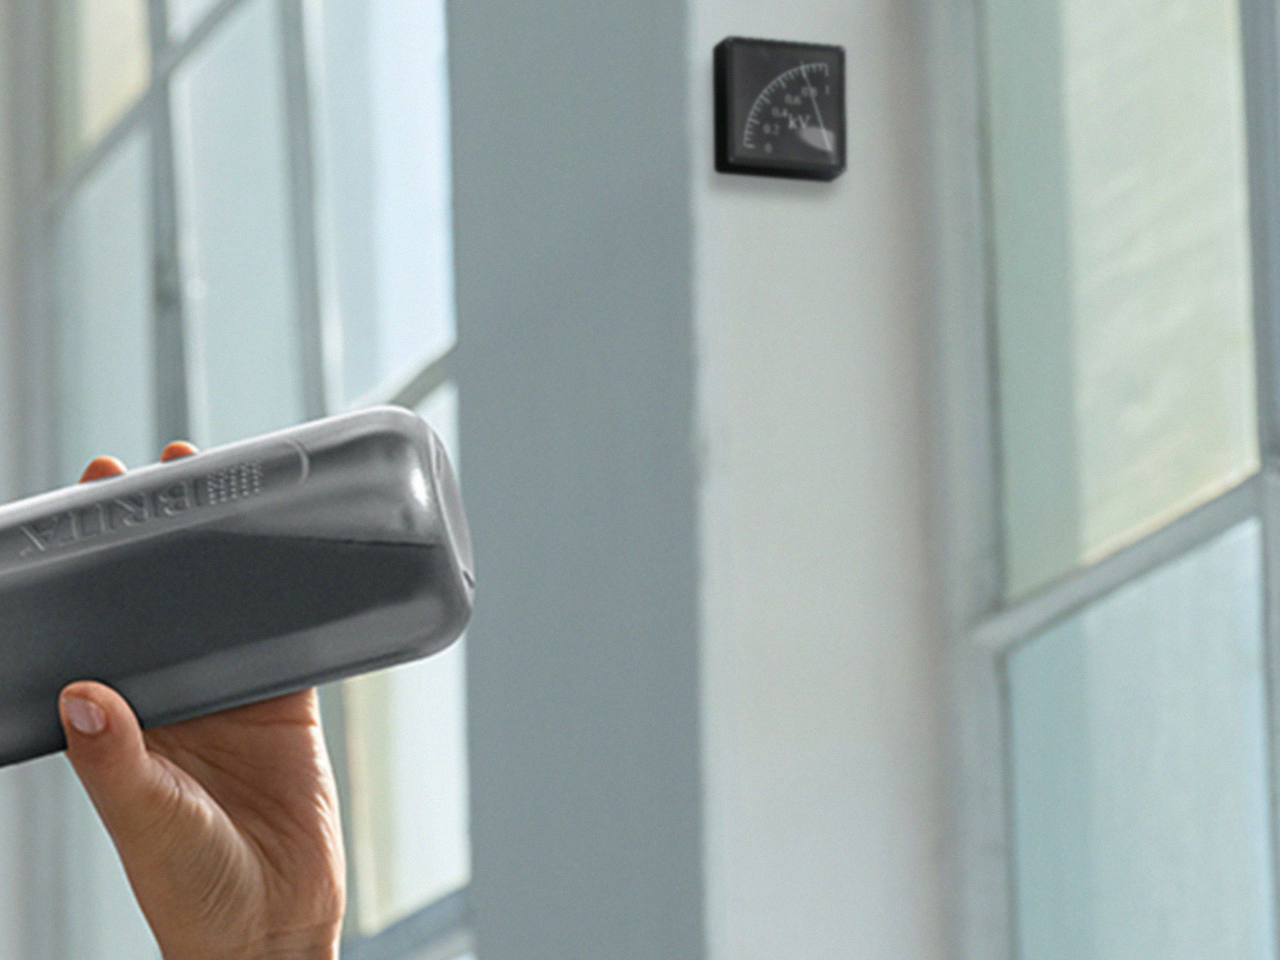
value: **0.8** kV
